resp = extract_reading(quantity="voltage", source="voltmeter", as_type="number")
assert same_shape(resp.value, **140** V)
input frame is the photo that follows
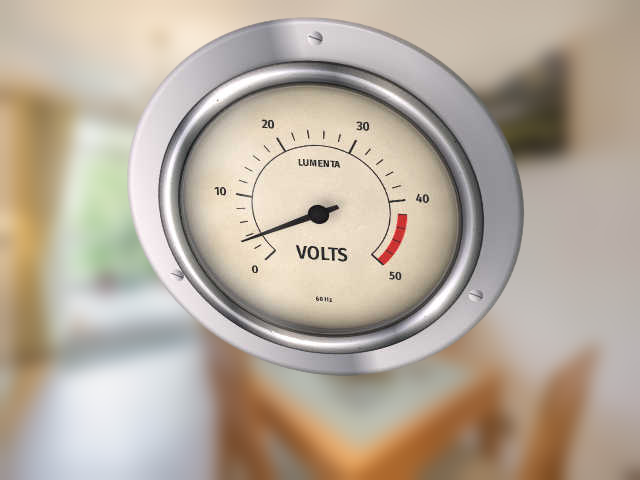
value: **4** V
